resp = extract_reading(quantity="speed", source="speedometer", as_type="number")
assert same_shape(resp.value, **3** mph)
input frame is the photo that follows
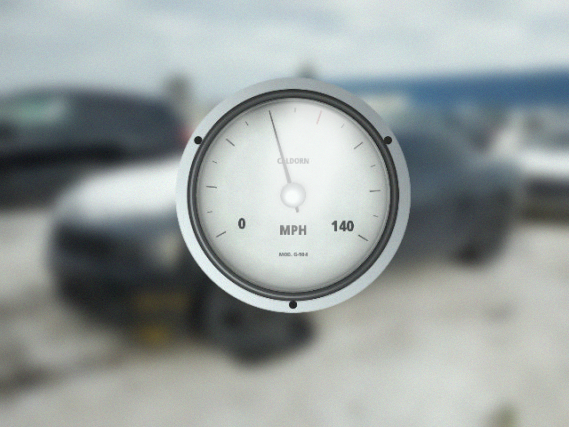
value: **60** mph
